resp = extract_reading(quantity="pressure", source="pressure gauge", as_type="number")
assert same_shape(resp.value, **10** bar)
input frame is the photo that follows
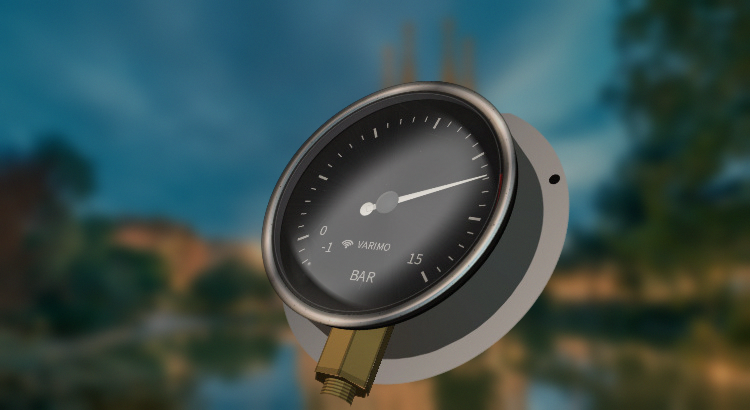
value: **11** bar
